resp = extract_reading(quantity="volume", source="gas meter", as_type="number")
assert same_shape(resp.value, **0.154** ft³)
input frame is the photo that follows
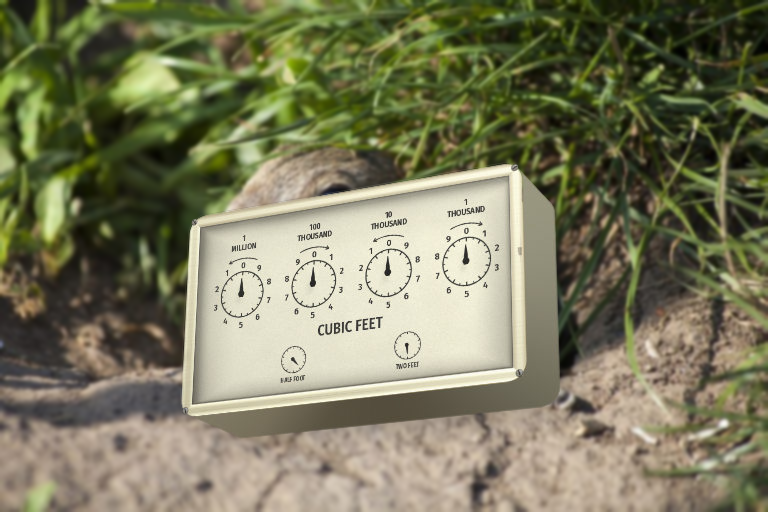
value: **0** ft³
